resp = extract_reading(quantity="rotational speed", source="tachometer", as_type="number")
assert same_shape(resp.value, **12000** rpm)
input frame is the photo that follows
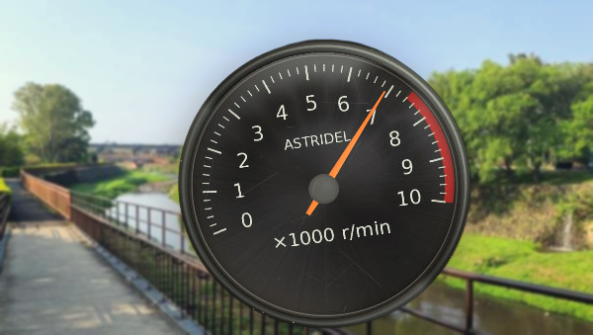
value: **6900** rpm
